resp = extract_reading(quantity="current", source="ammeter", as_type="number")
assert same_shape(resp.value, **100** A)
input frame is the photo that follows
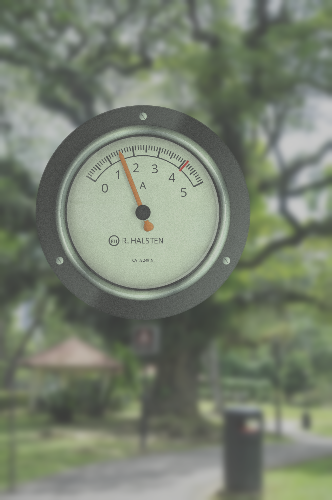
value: **1.5** A
